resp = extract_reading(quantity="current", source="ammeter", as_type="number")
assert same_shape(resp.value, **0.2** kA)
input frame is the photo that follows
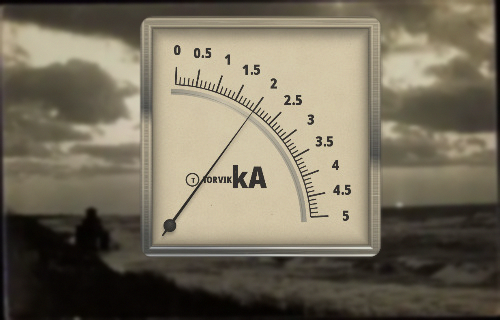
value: **2** kA
